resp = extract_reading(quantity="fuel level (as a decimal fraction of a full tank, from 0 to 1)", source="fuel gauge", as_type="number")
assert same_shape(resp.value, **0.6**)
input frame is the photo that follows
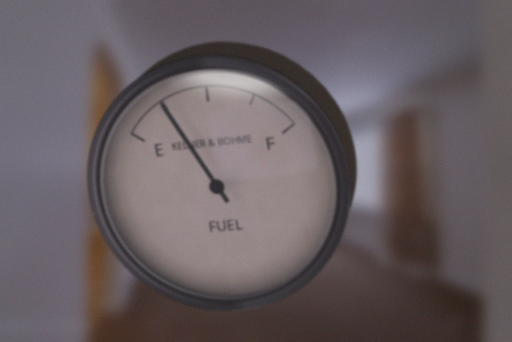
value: **0.25**
